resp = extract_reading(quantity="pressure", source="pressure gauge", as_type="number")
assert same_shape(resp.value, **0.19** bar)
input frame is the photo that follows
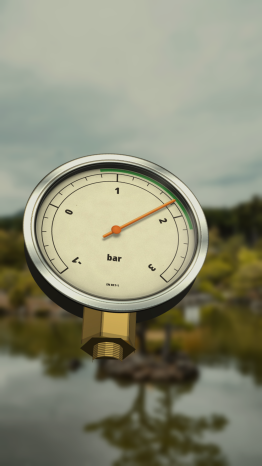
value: **1.8** bar
